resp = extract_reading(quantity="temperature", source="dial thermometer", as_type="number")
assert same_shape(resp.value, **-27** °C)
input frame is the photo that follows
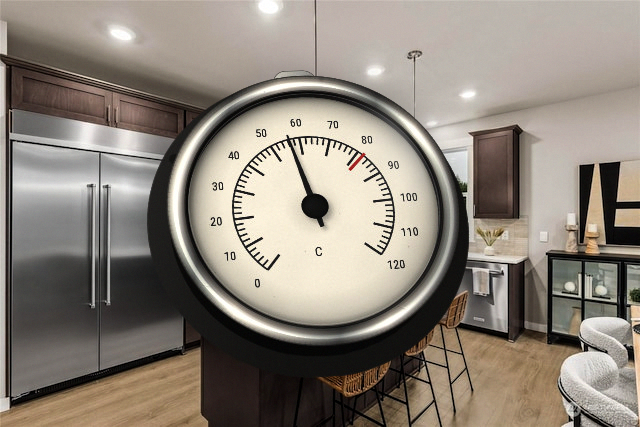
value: **56** °C
